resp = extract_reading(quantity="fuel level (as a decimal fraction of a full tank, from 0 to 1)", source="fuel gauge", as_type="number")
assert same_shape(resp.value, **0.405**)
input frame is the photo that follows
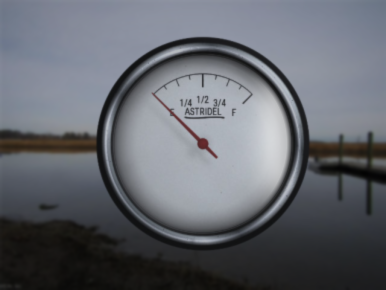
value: **0**
